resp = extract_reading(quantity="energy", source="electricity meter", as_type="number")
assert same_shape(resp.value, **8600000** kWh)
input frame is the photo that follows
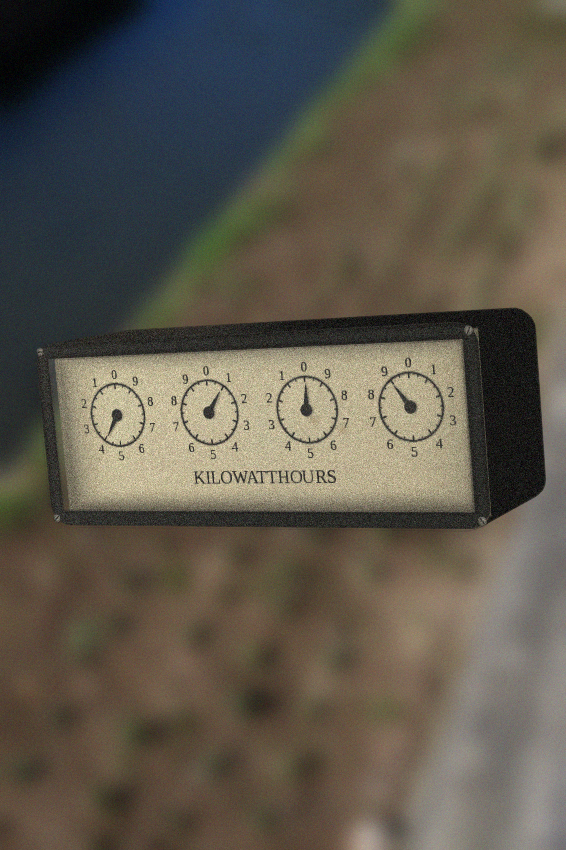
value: **4099** kWh
